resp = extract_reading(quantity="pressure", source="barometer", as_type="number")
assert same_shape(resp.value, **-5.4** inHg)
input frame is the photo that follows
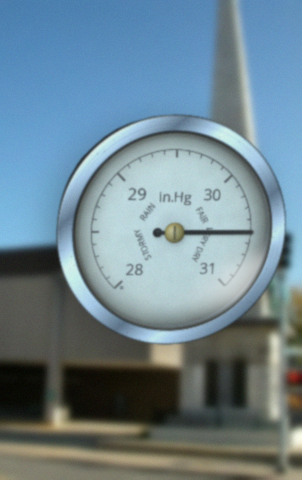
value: **30.5** inHg
